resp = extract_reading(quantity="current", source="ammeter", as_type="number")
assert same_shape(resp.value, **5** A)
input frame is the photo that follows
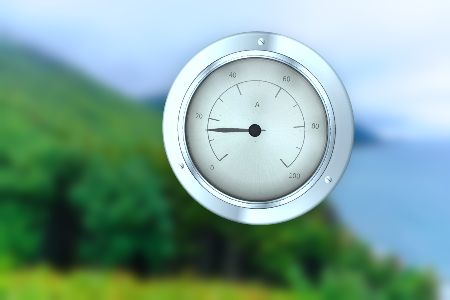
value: **15** A
